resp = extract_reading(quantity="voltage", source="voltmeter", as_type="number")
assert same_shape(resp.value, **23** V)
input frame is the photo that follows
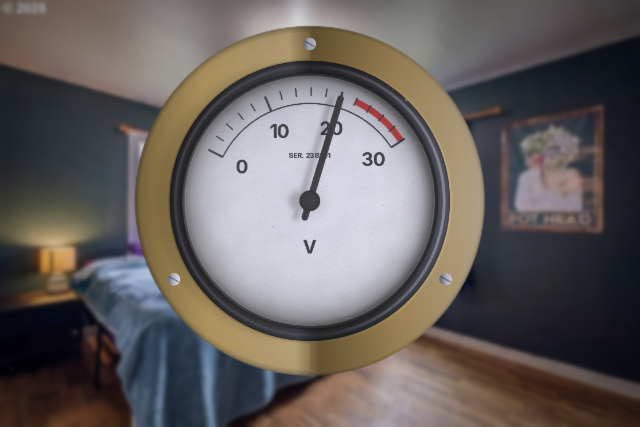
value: **20** V
